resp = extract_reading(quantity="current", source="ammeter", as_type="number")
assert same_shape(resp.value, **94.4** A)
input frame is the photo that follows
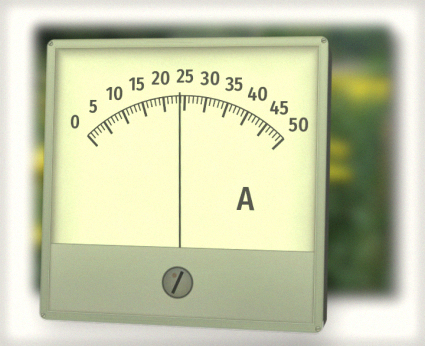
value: **24** A
